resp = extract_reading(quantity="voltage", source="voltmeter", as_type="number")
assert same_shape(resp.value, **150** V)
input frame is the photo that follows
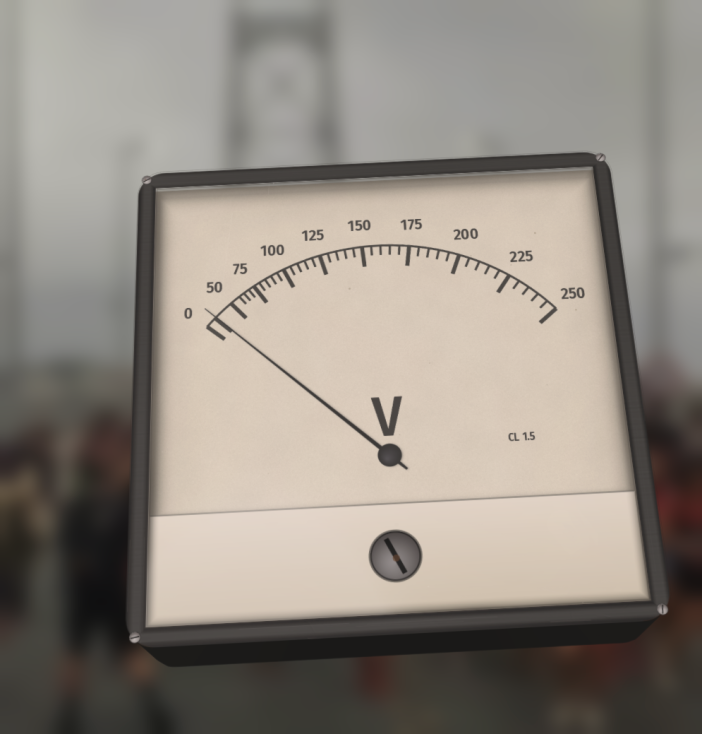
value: **25** V
